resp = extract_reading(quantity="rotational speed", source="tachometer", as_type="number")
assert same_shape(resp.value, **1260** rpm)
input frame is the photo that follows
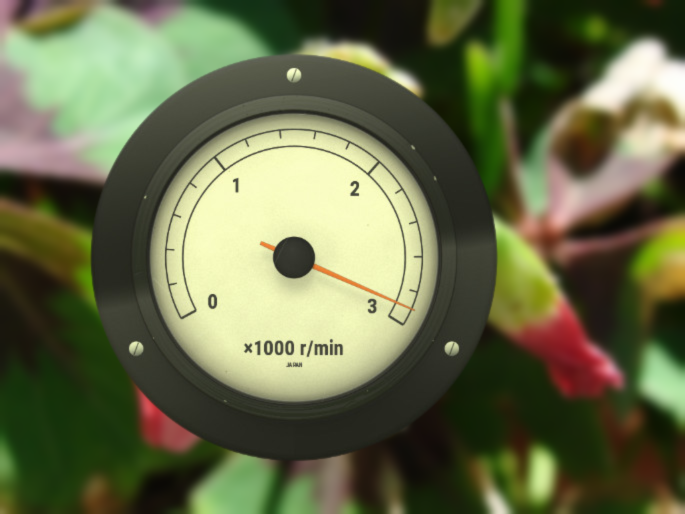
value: **2900** rpm
